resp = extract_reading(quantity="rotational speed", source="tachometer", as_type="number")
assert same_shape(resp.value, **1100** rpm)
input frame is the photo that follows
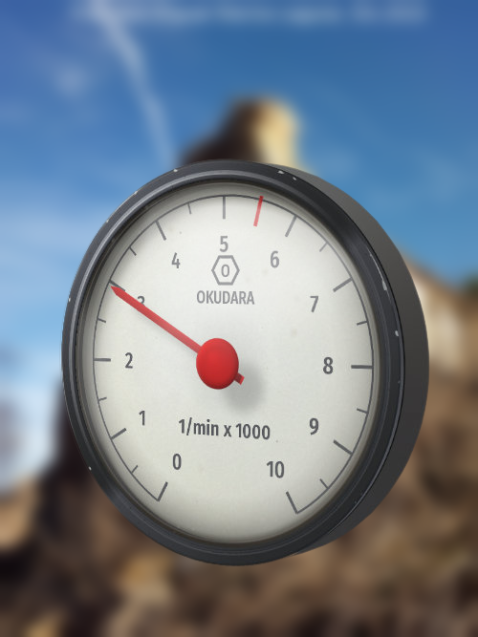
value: **3000** rpm
